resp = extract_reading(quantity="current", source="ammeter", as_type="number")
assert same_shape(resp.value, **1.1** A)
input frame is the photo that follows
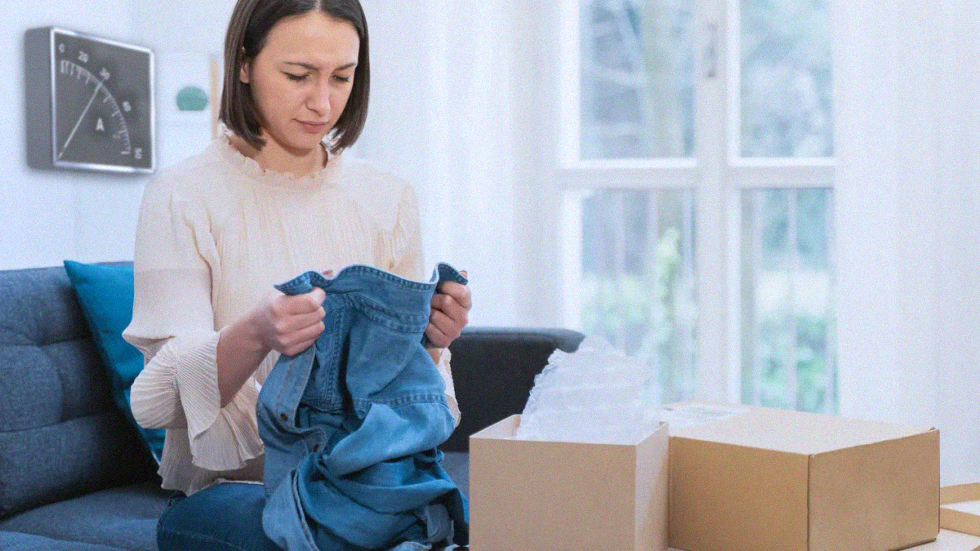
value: **30** A
